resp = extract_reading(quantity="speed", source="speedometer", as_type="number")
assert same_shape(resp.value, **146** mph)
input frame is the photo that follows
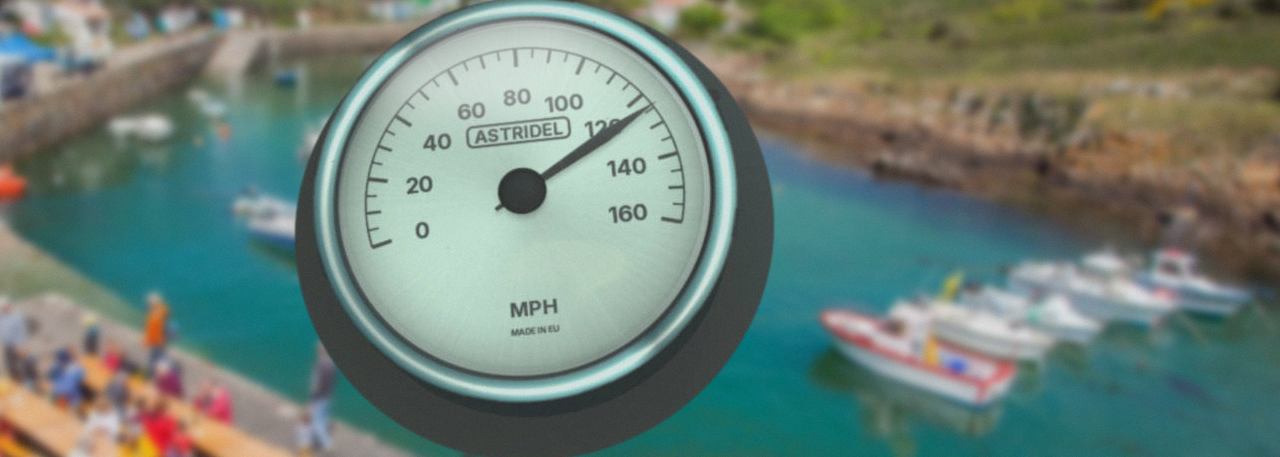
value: **125** mph
